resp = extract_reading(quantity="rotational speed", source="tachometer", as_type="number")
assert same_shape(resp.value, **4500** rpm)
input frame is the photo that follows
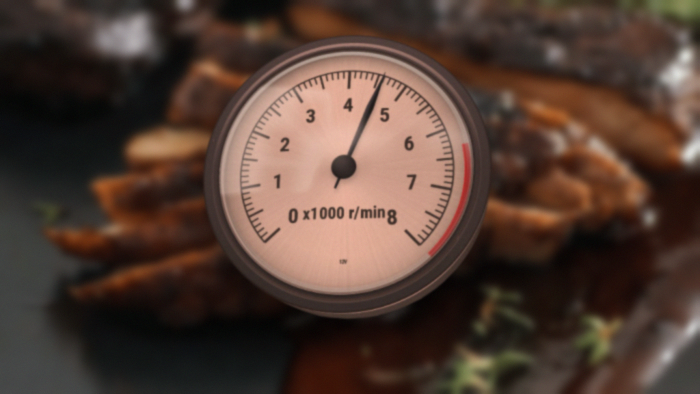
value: **4600** rpm
